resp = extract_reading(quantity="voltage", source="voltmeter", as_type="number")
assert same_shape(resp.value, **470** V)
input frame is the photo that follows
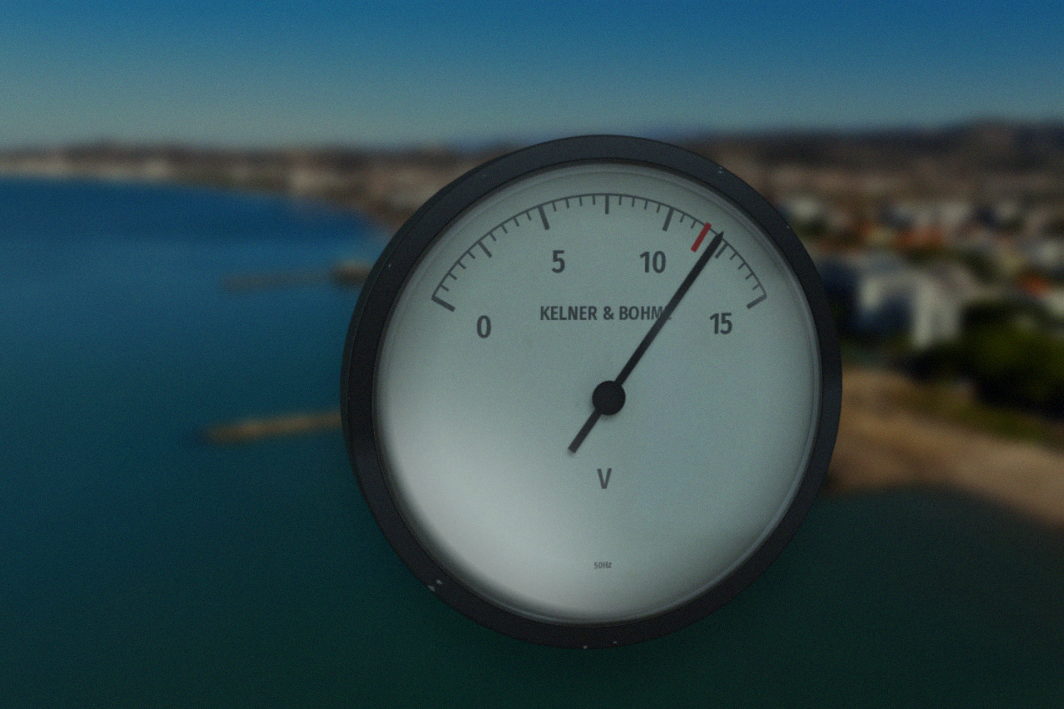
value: **12** V
